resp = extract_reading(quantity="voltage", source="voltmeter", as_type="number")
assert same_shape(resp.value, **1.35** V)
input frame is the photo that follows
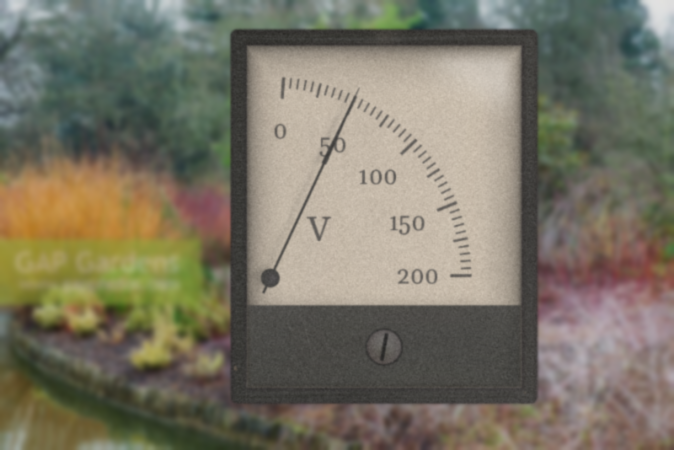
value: **50** V
